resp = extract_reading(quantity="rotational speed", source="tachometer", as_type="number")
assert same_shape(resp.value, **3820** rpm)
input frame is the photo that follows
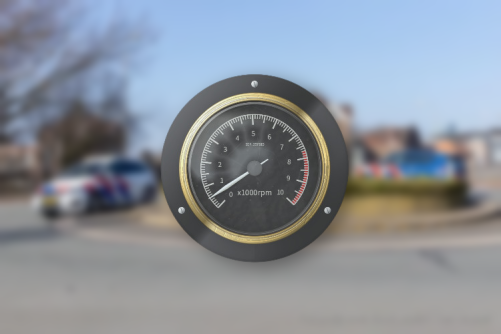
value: **500** rpm
